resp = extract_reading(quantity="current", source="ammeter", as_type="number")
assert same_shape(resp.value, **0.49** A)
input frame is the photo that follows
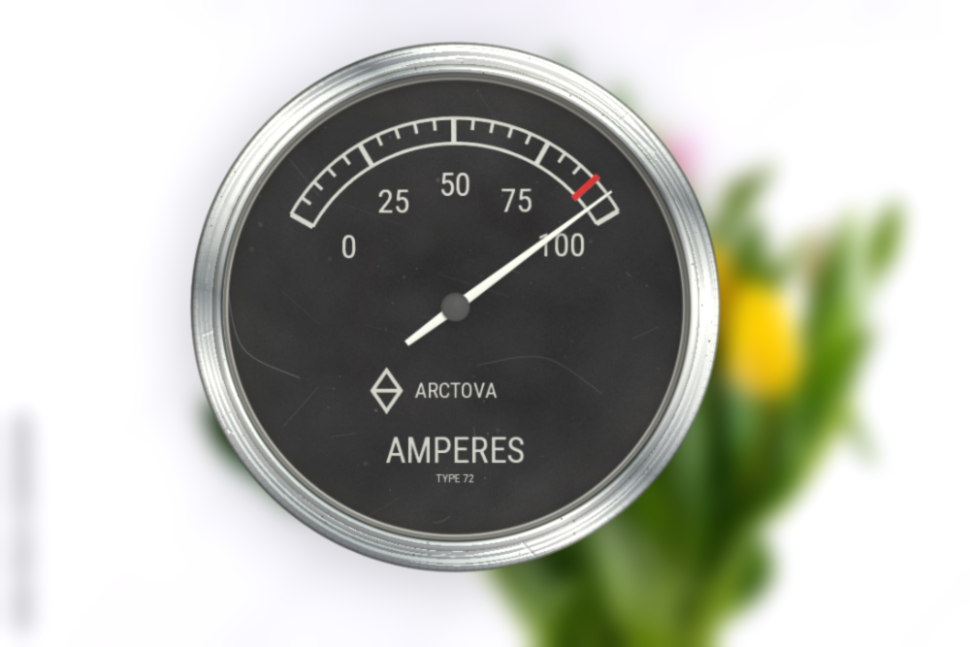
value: **95** A
